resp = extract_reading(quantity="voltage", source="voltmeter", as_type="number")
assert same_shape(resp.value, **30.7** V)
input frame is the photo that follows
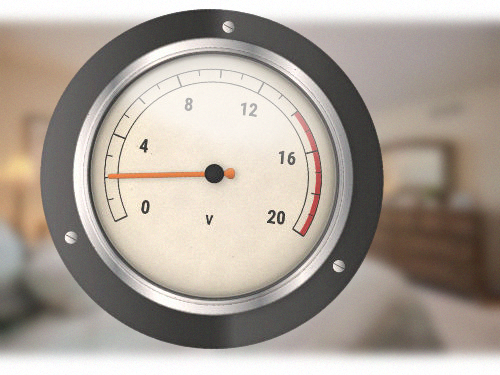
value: **2** V
